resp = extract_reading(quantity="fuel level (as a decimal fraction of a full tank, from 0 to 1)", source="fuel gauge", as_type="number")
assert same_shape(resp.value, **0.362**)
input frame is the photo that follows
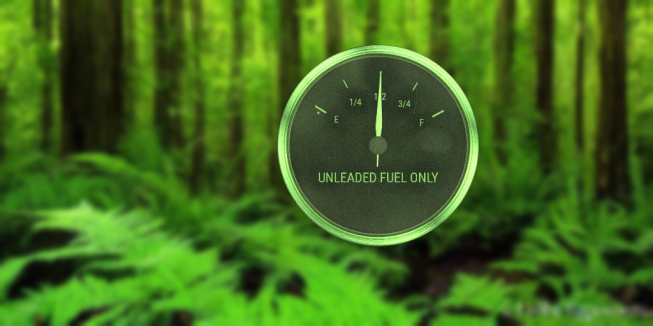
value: **0.5**
